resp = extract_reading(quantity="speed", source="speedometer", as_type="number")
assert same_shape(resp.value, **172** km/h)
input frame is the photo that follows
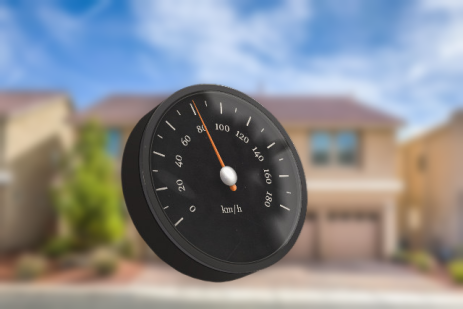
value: **80** km/h
